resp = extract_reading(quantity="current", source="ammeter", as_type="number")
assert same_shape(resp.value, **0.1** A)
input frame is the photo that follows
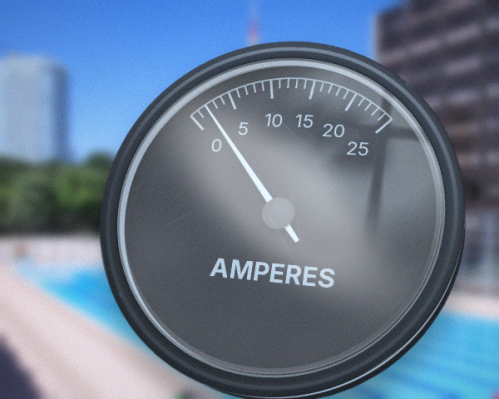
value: **2** A
